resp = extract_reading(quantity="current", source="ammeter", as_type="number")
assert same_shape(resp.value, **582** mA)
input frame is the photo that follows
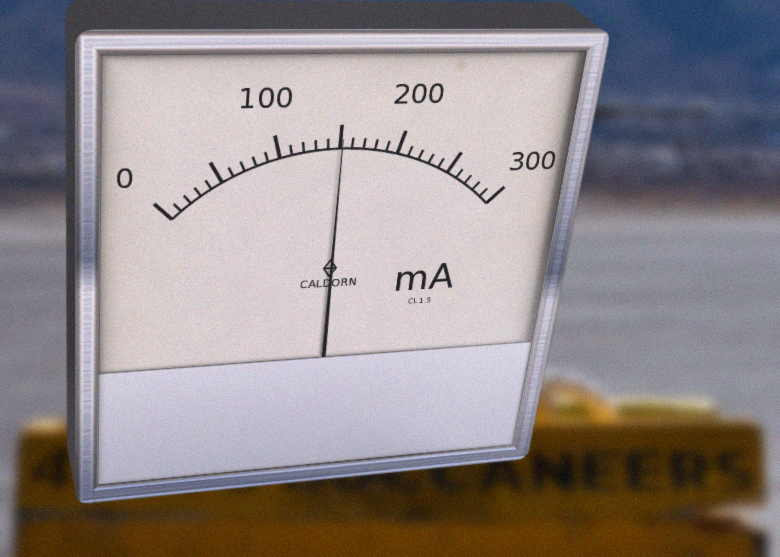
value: **150** mA
